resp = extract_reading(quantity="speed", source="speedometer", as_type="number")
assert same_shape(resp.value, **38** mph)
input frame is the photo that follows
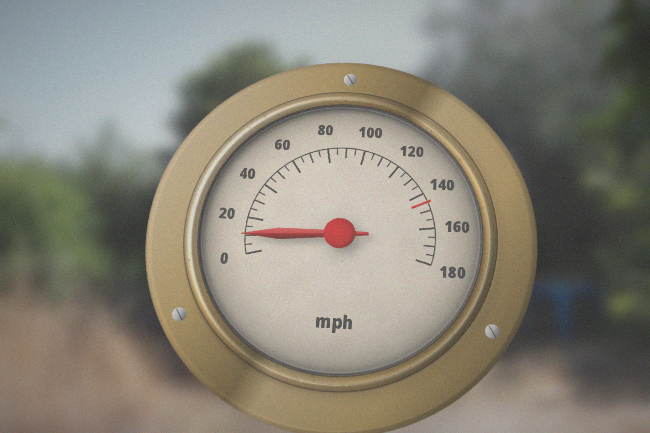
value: **10** mph
